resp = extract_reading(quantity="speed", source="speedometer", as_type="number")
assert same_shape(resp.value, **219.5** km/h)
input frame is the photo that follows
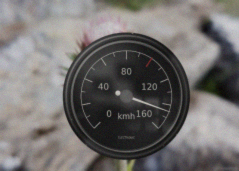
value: **145** km/h
